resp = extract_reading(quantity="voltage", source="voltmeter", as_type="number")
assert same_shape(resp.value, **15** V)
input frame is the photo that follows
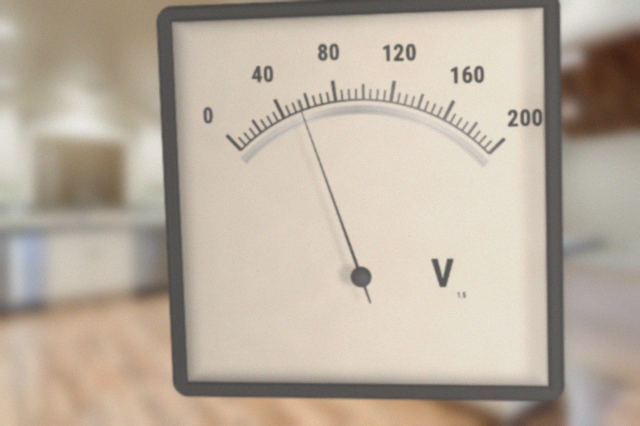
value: **55** V
